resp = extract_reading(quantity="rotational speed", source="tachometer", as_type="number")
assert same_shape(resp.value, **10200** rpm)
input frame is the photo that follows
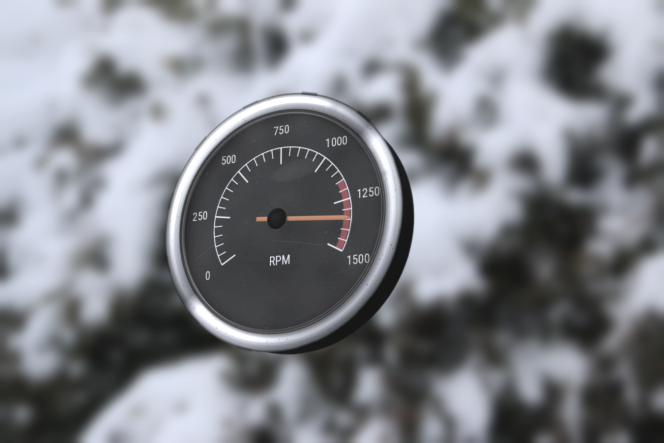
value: **1350** rpm
